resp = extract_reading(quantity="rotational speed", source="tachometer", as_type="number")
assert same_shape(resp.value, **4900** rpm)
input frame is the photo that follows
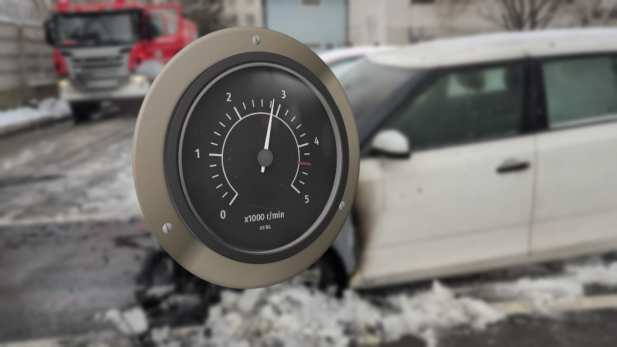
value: **2800** rpm
